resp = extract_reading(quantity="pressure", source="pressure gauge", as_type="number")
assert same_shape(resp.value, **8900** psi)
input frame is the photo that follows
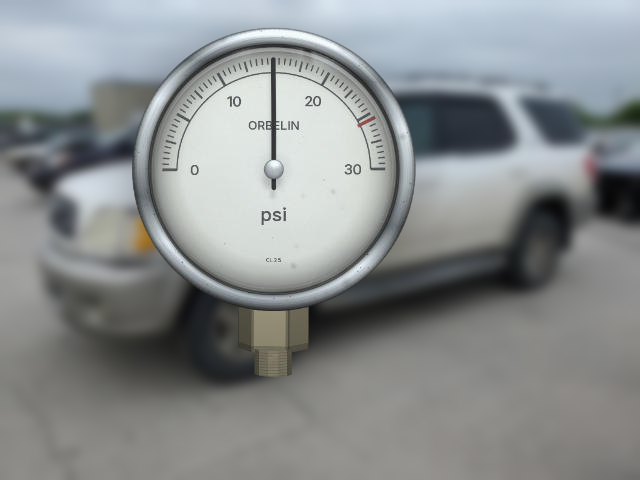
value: **15** psi
